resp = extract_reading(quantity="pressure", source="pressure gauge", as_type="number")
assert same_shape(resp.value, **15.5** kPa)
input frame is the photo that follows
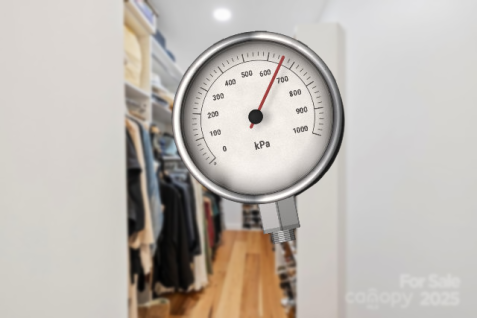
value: **660** kPa
